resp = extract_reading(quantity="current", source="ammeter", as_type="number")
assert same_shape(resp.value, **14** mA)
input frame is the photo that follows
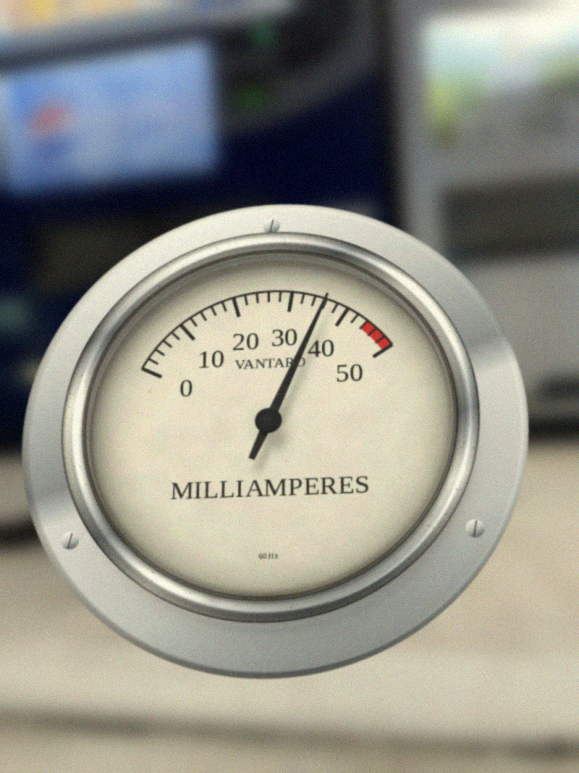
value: **36** mA
